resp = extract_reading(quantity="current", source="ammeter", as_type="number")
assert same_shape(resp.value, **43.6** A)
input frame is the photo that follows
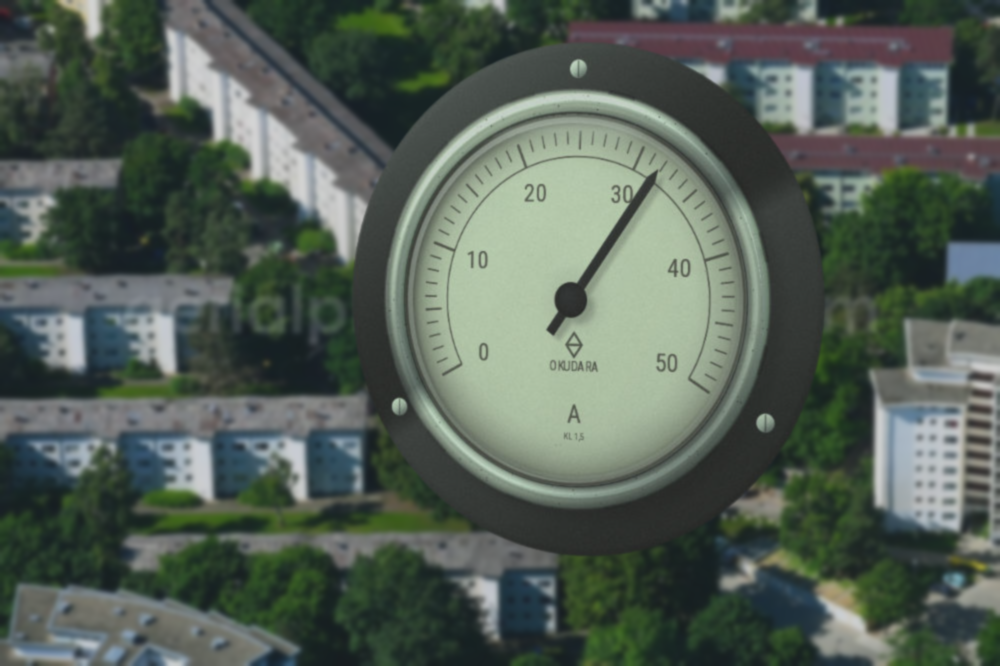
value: **32** A
